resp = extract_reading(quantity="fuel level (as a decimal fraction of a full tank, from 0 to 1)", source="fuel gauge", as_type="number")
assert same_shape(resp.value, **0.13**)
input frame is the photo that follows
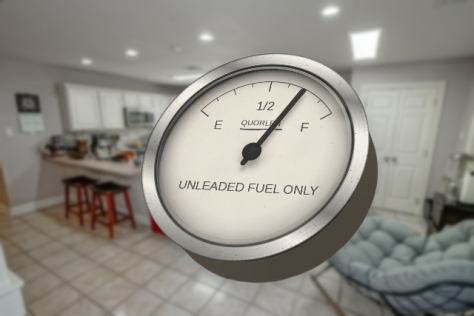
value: **0.75**
